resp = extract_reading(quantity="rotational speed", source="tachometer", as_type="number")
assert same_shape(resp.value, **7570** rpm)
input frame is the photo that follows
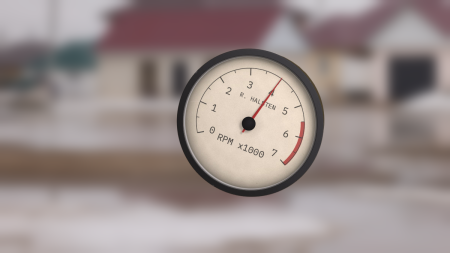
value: **4000** rpm
